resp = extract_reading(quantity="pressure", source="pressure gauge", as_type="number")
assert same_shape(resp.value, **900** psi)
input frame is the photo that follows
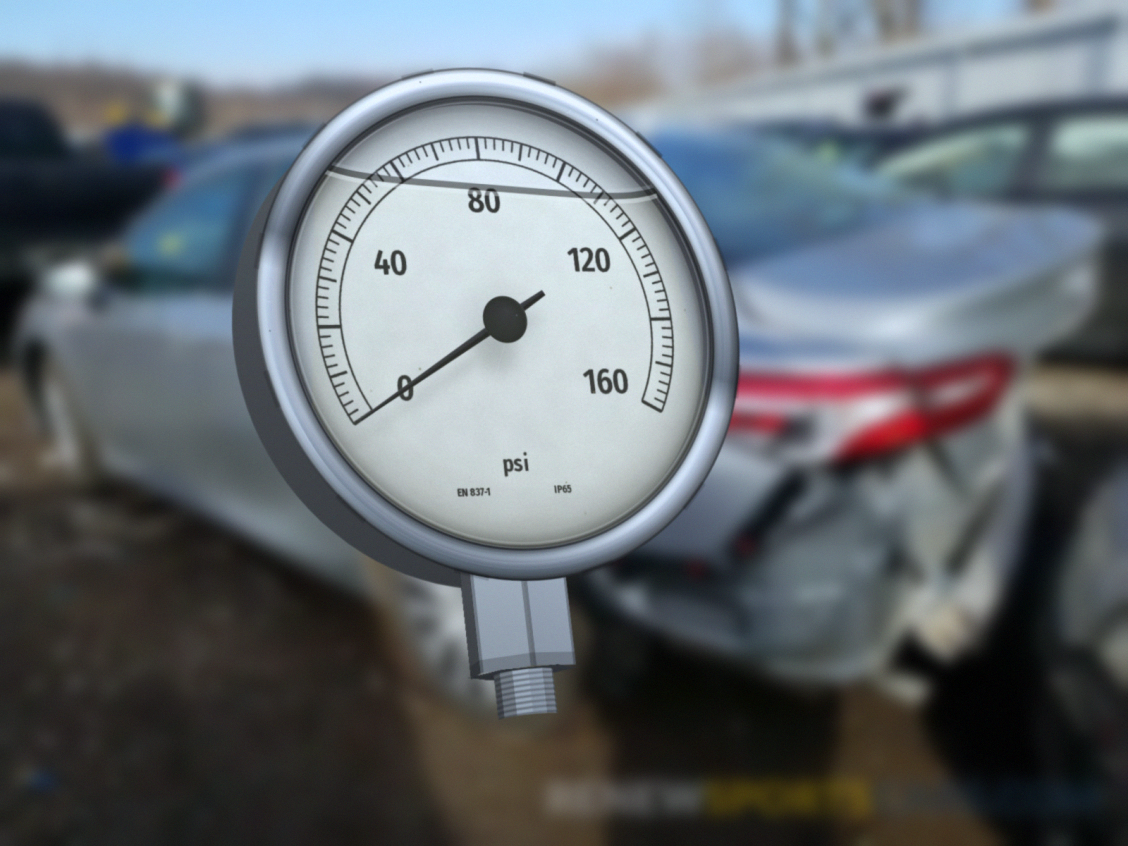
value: **0** psi
